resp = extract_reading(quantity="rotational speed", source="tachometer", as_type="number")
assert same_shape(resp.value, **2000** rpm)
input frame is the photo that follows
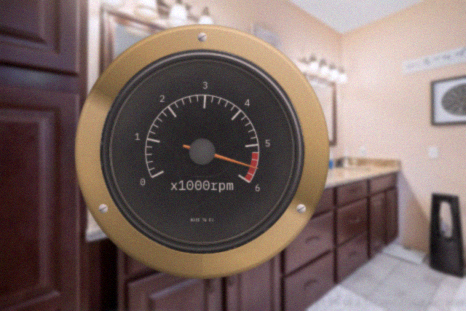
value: **5600** rpm
